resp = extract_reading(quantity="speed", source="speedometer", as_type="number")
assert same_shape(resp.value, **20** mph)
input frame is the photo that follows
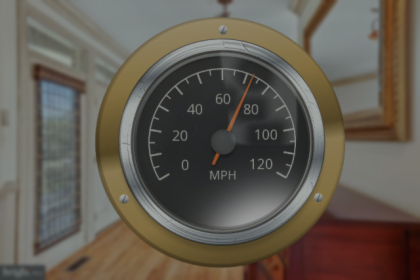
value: **72.5** mph
